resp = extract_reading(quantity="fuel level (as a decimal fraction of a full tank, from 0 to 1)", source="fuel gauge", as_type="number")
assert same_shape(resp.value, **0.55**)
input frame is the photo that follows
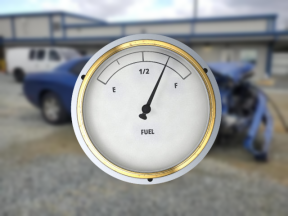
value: **0.75**
